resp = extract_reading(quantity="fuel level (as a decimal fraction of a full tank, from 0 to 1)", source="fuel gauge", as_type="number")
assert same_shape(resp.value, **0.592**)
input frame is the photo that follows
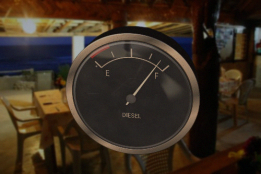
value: **0.875**
